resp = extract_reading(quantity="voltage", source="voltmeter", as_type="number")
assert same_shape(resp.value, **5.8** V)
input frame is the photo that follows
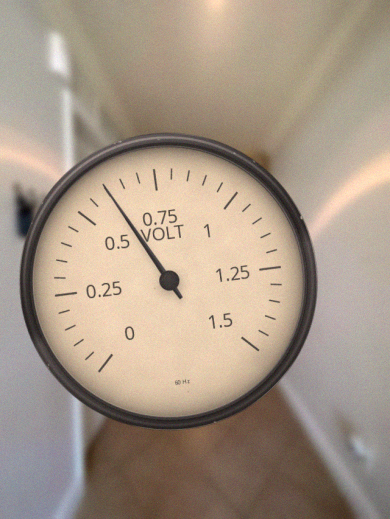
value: **0.6** V
